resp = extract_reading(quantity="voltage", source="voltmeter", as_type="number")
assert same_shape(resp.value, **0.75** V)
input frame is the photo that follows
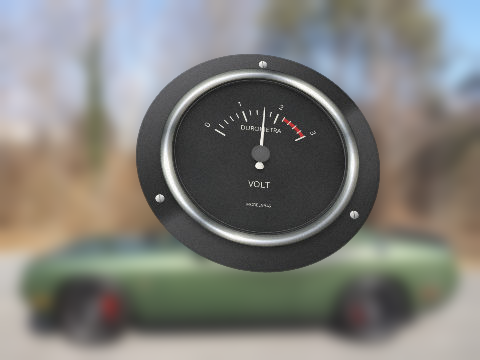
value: **1.6** V
